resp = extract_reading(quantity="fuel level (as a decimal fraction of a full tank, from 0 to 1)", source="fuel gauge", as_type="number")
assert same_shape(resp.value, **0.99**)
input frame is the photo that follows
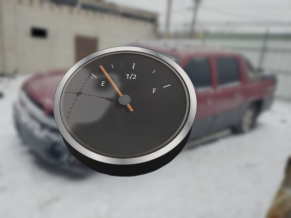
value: **0.125**
